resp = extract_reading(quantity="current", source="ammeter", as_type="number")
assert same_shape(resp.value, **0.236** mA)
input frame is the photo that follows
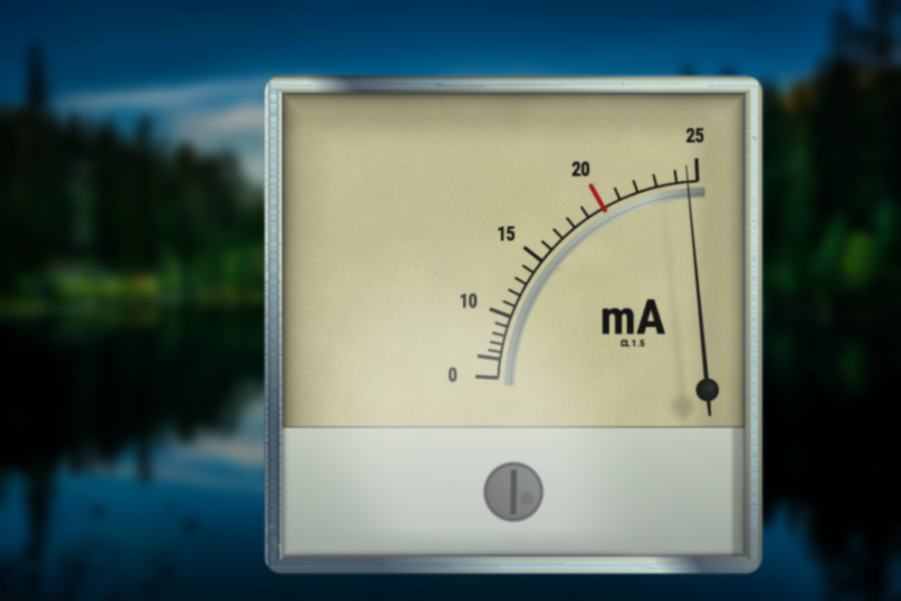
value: **24.5** mA
